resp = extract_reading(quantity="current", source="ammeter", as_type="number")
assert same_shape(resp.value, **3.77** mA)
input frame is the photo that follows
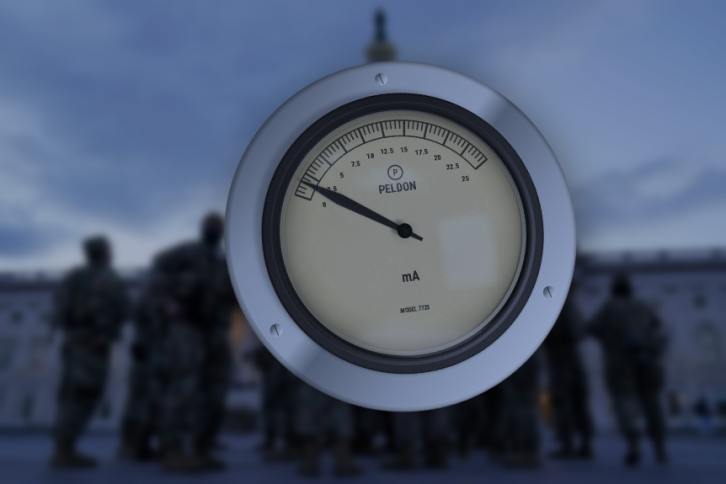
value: **1.5** mA
